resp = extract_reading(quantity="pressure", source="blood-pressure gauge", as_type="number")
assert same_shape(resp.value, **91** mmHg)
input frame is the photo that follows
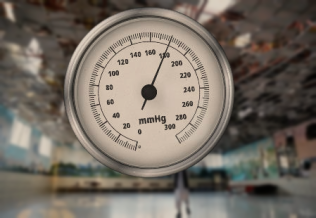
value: **180** mmHg
